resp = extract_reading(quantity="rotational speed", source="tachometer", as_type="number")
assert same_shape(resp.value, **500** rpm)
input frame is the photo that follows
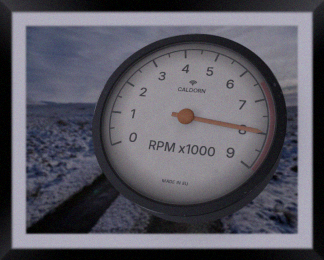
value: **8000** rpm
